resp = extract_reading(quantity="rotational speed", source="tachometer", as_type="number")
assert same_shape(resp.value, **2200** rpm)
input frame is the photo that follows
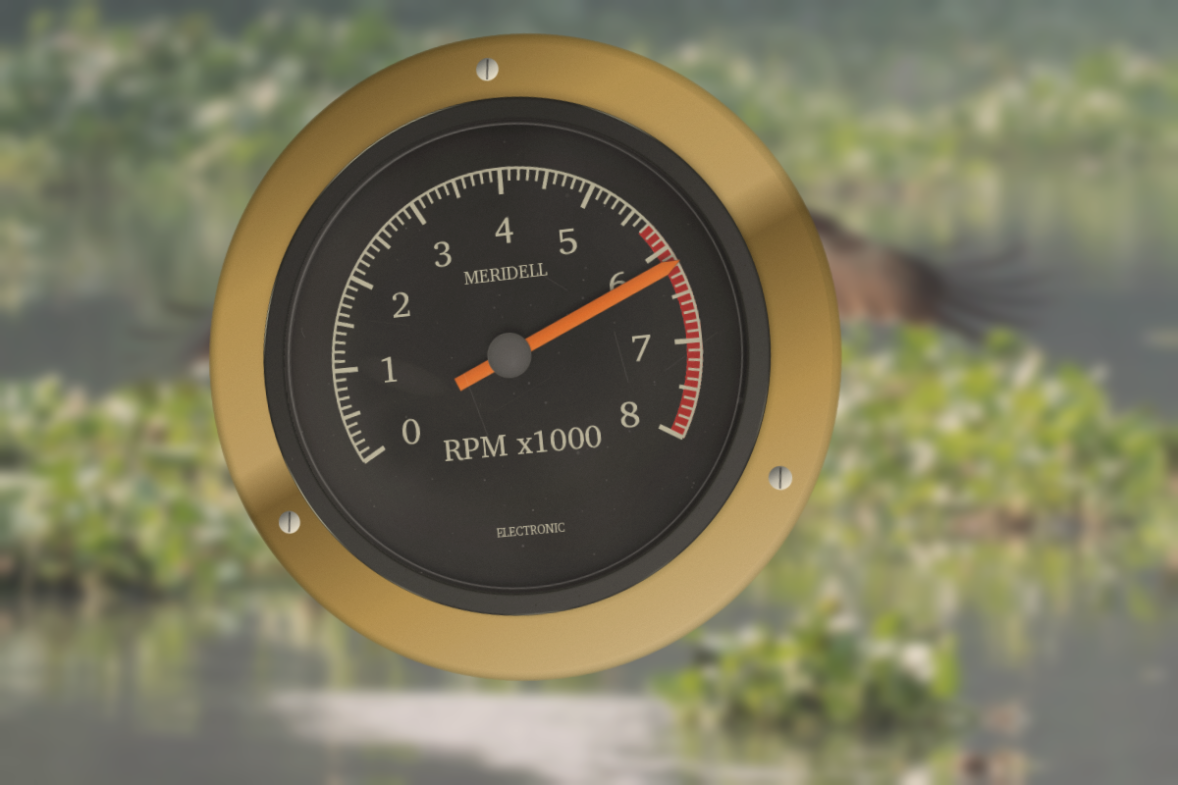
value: **6200** rpm
